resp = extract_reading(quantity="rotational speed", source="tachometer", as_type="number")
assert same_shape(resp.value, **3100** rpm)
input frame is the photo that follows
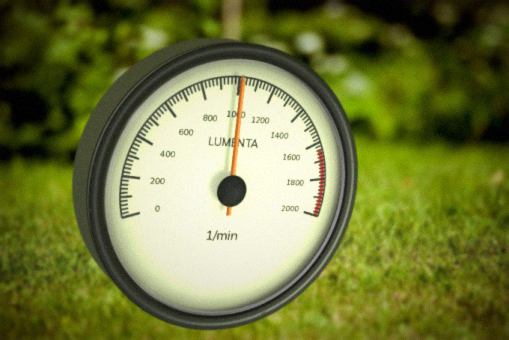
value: **1000** rpm
